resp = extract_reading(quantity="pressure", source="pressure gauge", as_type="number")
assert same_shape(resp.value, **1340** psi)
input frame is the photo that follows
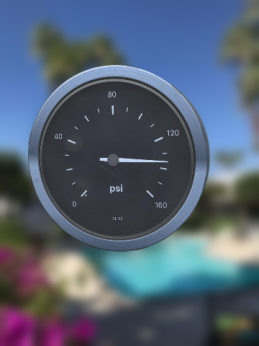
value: **135** psi
